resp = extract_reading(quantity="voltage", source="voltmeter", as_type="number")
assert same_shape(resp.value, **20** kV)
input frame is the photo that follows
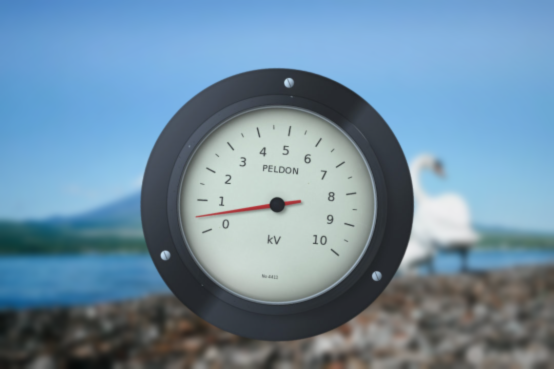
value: **0.5** kV
